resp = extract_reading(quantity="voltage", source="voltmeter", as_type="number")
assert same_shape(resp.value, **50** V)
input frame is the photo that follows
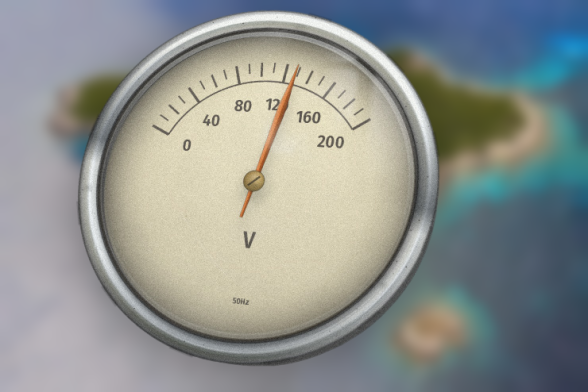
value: **130** V
